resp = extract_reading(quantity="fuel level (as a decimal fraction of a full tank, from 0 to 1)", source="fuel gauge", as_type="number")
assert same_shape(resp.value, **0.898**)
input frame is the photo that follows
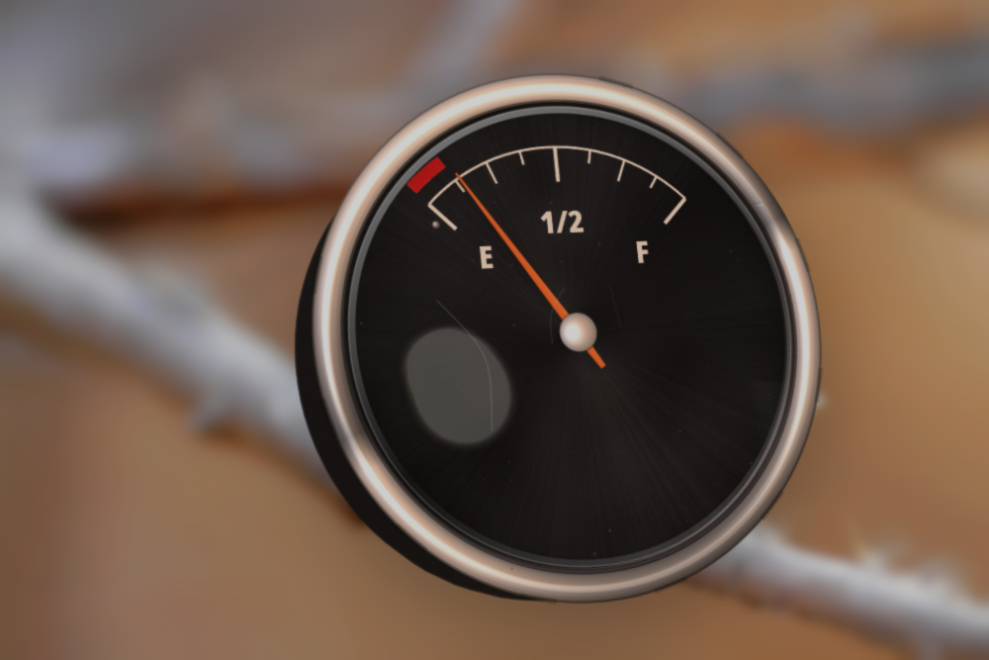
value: **0.125**
